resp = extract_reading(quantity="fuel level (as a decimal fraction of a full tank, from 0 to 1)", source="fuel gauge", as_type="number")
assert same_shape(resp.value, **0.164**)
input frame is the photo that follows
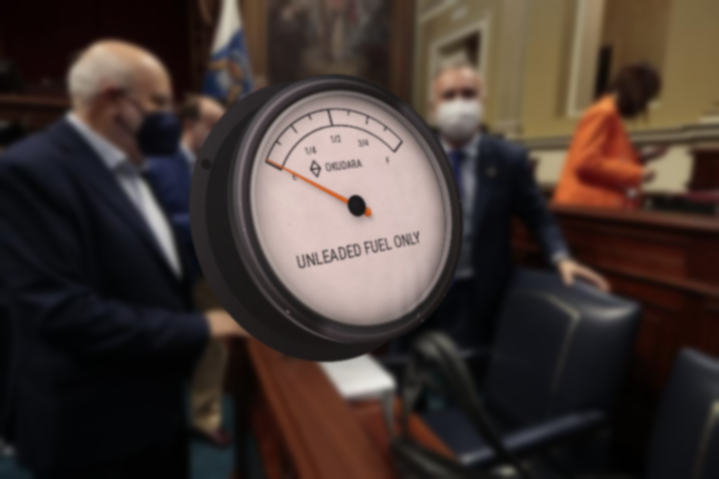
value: **0**
